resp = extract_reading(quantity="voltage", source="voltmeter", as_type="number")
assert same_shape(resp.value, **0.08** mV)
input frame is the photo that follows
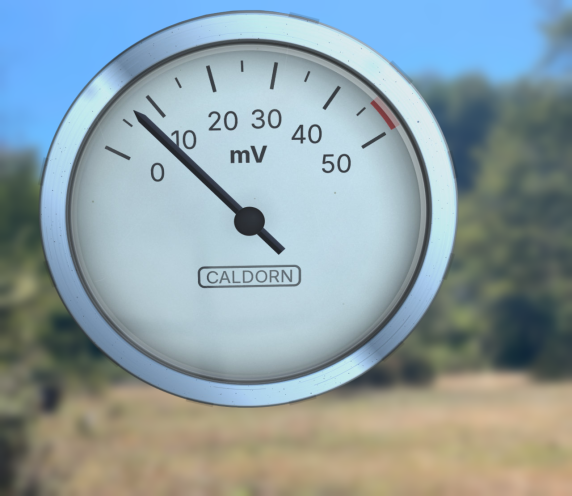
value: **7.5** mV
